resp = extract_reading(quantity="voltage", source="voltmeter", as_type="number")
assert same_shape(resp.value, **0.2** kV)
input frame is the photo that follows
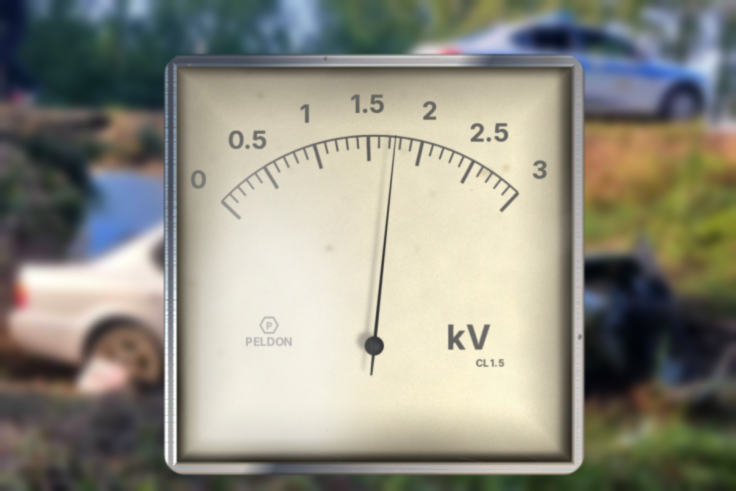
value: **1.75** kV
